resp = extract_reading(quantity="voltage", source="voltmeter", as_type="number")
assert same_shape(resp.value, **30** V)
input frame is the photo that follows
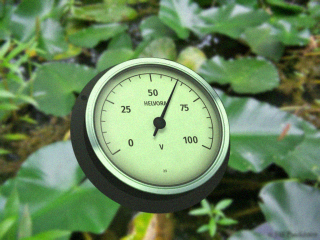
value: **62.5** V
